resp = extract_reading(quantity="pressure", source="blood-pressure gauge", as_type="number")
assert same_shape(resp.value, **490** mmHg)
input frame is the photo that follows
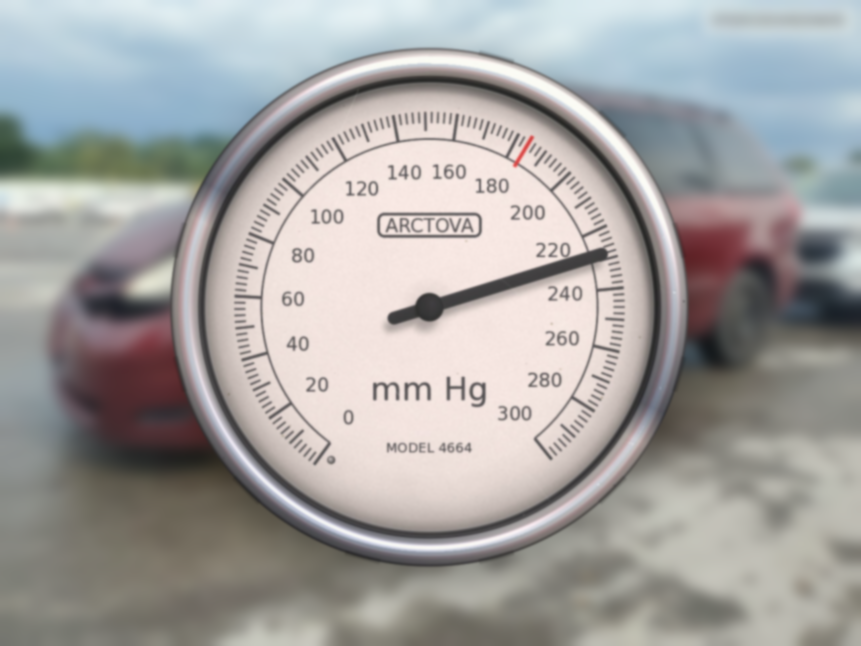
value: **228** mmHg
